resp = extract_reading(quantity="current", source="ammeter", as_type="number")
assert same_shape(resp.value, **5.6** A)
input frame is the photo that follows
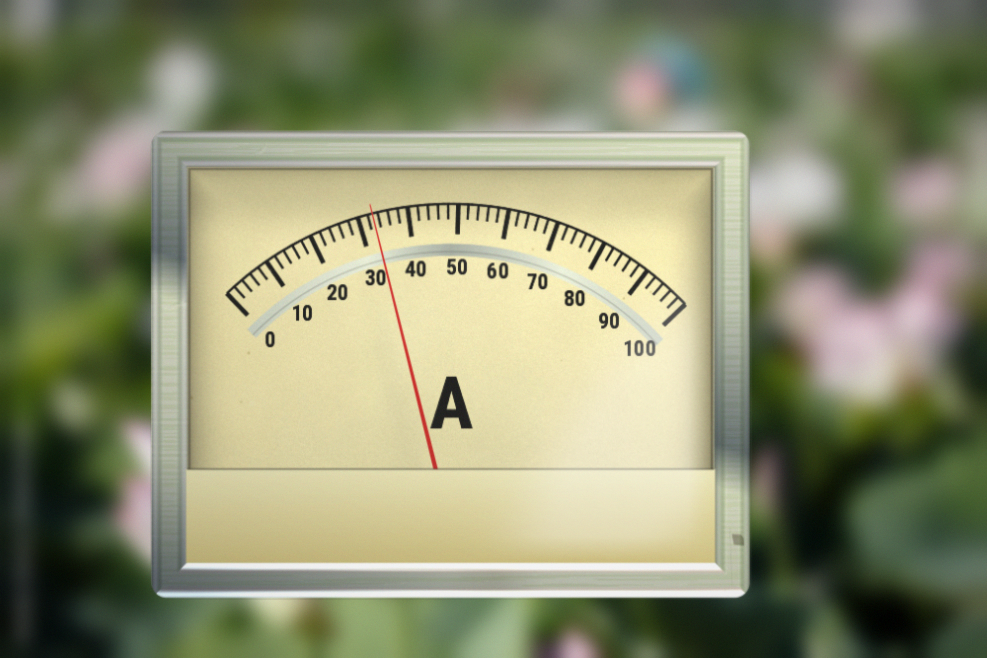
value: **33** A
